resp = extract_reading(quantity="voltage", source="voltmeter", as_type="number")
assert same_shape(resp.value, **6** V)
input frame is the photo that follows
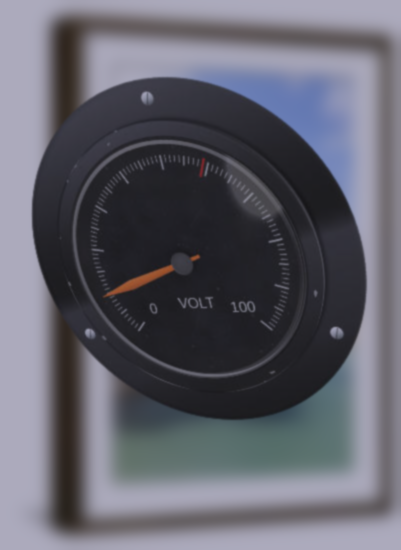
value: **10** V
